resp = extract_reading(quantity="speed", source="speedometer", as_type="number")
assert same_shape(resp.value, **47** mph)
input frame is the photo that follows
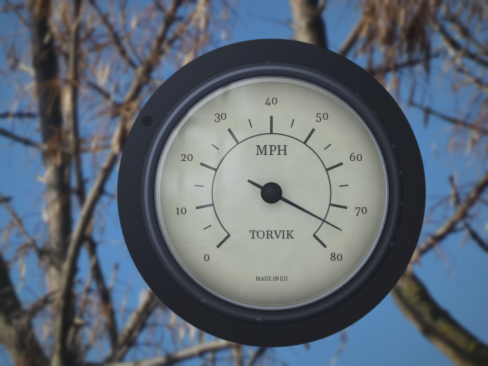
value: **75** mph
